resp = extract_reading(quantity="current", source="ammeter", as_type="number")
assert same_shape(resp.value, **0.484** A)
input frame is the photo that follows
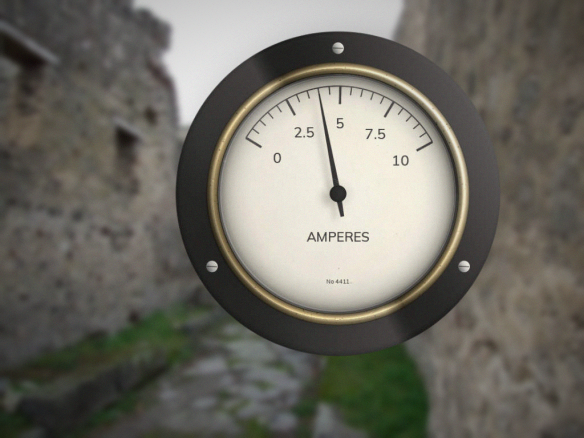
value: **4** A
